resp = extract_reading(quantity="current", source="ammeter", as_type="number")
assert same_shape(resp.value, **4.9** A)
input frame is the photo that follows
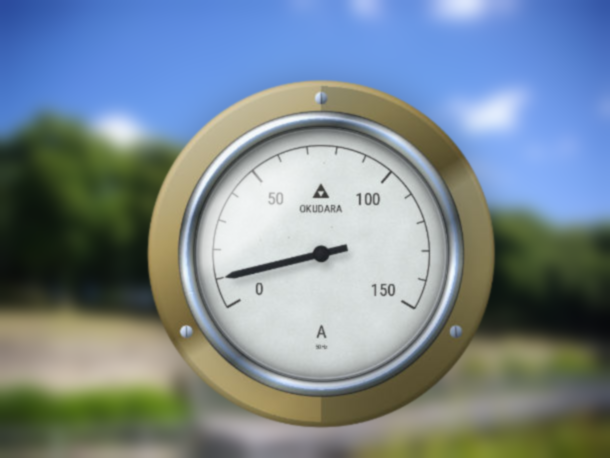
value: **10** A
